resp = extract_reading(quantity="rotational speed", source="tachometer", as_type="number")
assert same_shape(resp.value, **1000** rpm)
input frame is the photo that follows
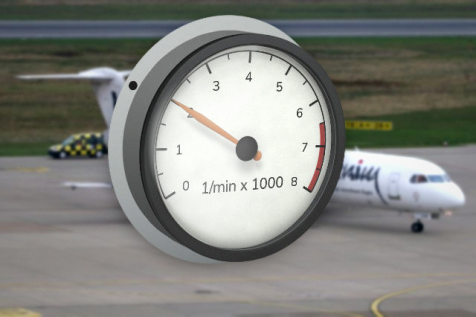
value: **2000** rpm
